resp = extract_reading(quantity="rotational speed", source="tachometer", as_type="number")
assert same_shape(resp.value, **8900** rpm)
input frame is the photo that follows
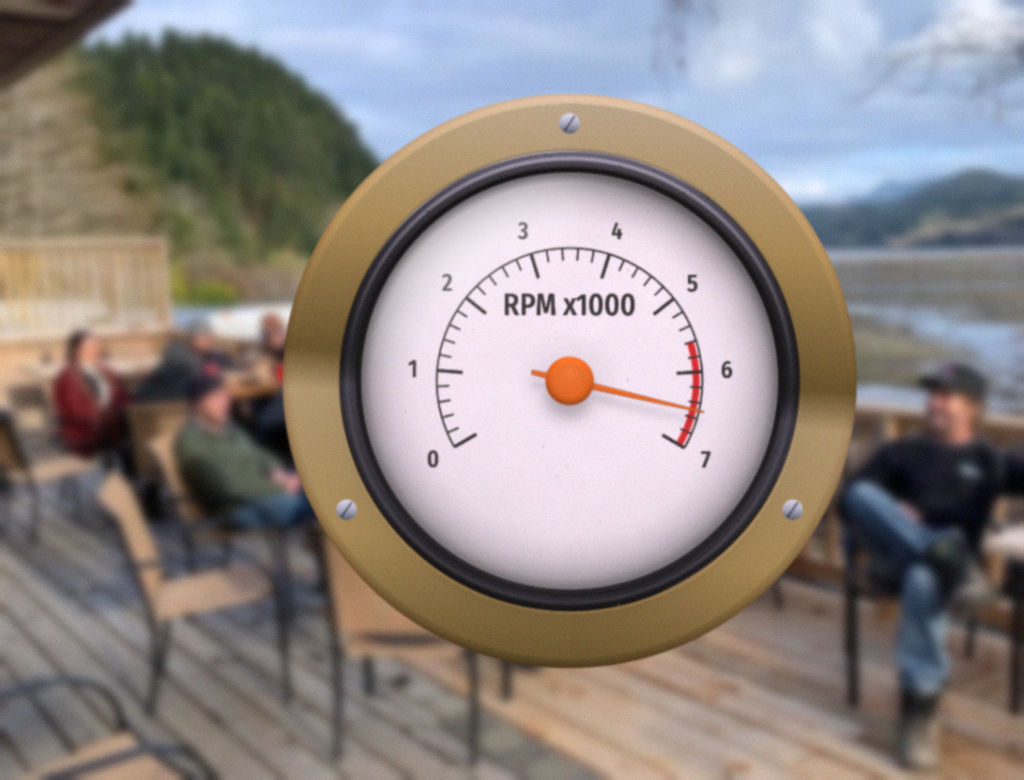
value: **6500** rpm
